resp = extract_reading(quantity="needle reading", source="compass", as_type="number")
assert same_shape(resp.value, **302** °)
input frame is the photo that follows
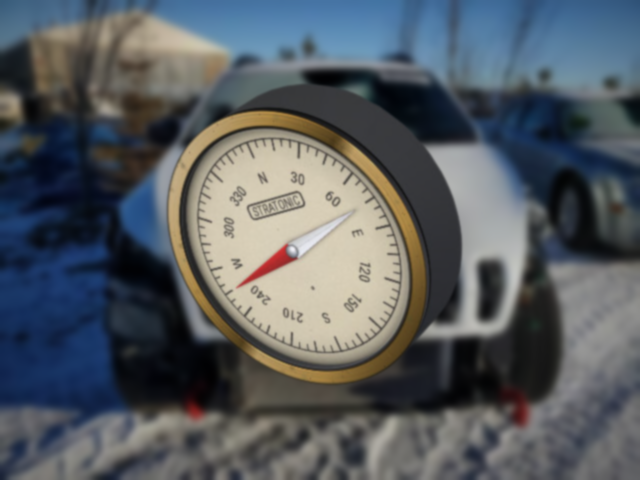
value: **255** °
